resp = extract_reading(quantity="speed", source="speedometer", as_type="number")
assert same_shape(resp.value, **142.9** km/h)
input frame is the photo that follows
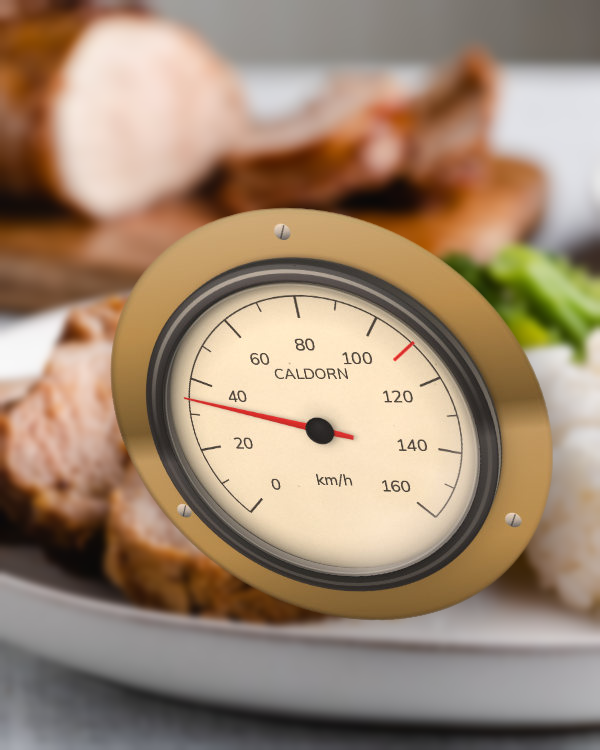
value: **35** km/h
